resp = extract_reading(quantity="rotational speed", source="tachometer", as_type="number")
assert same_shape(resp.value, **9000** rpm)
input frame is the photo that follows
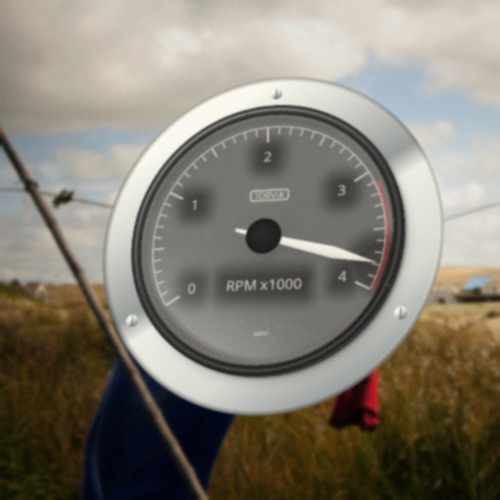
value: **3800** rpm
